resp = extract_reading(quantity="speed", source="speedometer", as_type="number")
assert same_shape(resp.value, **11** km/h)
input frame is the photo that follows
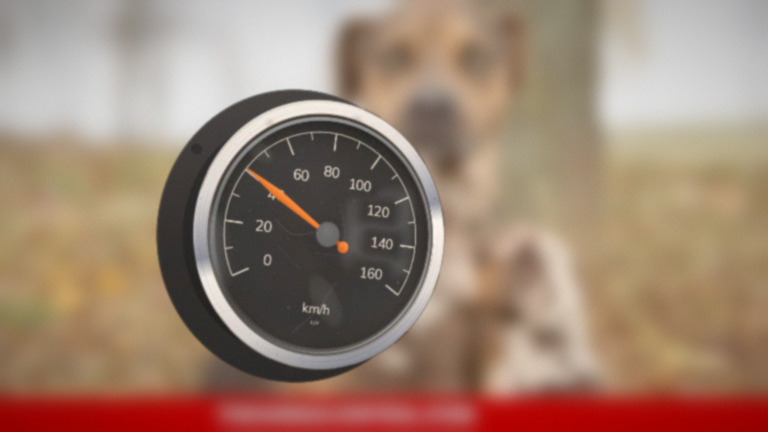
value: **40** km/h
